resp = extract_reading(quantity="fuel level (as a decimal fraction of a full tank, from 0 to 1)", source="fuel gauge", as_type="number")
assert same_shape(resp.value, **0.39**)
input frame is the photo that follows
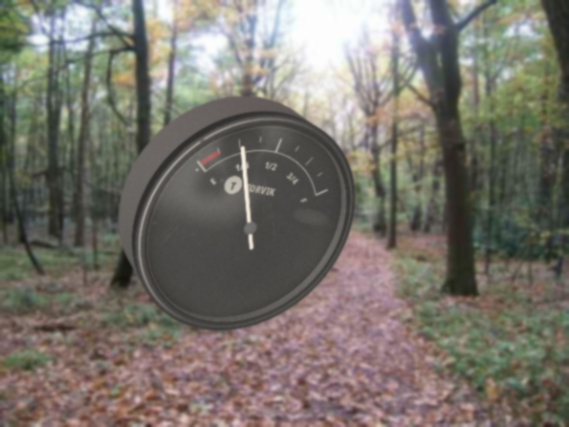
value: **0.25**
